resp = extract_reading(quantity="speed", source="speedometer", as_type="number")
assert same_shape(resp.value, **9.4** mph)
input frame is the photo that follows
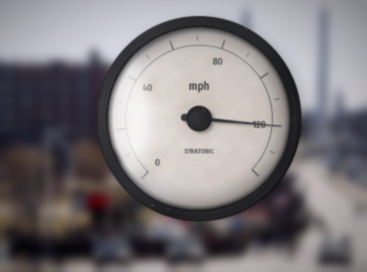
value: **120** mph
